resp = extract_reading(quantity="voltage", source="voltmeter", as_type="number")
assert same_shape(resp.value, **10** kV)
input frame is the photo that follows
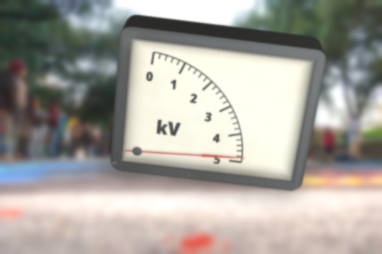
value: **4.8** kV
